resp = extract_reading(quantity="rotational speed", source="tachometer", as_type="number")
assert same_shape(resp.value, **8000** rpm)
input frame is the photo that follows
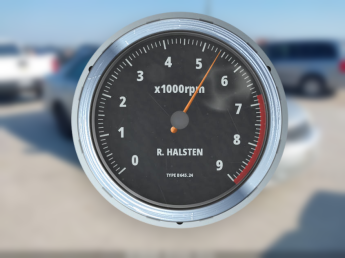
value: **5400** rpm
